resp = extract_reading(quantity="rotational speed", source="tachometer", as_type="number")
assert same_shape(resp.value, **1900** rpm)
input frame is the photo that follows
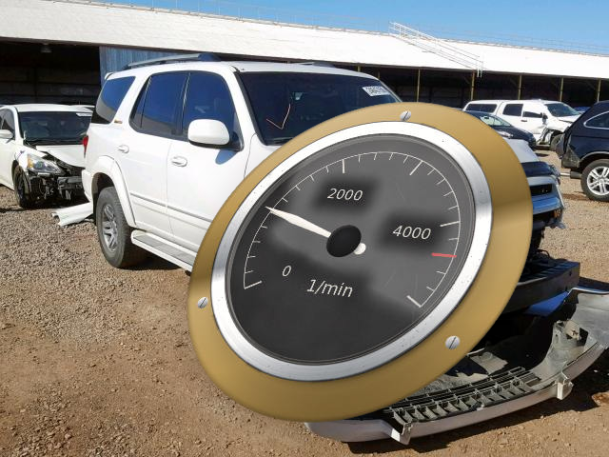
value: **1000** rpm
